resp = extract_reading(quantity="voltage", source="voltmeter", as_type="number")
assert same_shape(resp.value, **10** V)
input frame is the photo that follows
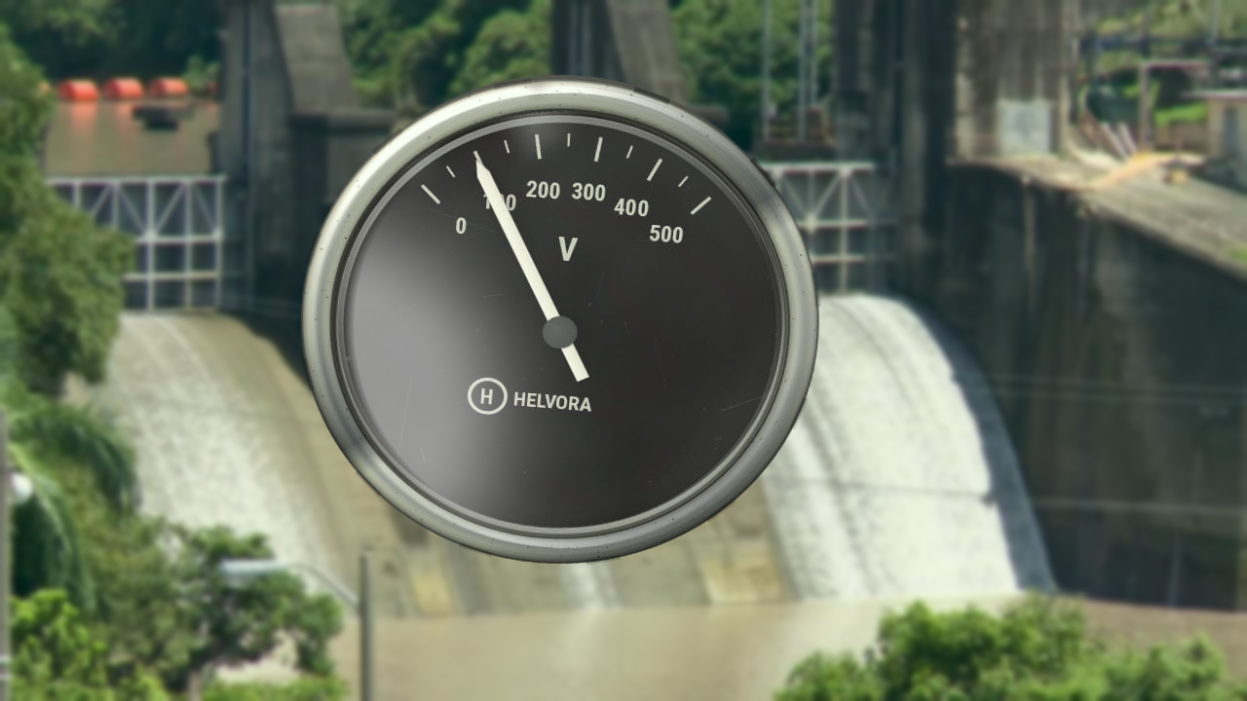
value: **100** V
